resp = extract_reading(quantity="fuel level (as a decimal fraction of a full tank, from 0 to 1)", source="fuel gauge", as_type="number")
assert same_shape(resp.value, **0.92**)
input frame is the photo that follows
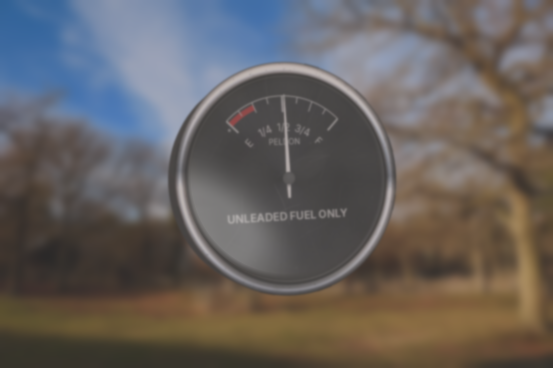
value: **0.5**
